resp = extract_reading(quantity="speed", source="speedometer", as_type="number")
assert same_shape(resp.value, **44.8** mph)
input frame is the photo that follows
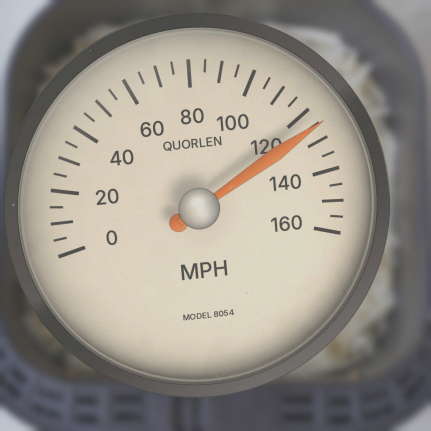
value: **125** mph
